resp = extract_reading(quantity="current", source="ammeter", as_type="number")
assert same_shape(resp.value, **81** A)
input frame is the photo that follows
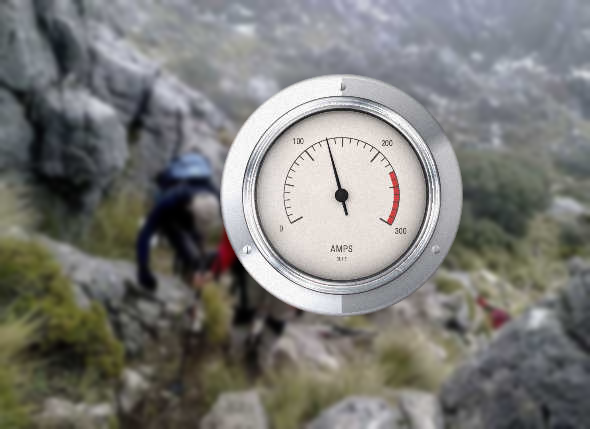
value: **130** A
